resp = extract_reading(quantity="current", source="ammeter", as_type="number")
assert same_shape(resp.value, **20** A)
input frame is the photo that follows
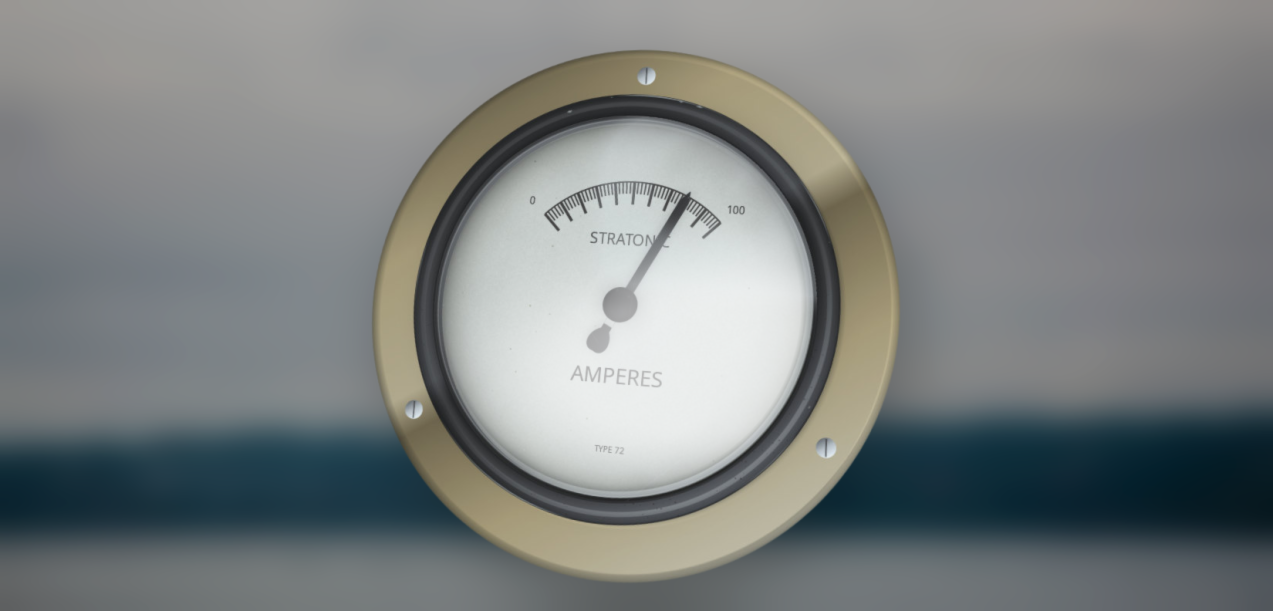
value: **80** A
